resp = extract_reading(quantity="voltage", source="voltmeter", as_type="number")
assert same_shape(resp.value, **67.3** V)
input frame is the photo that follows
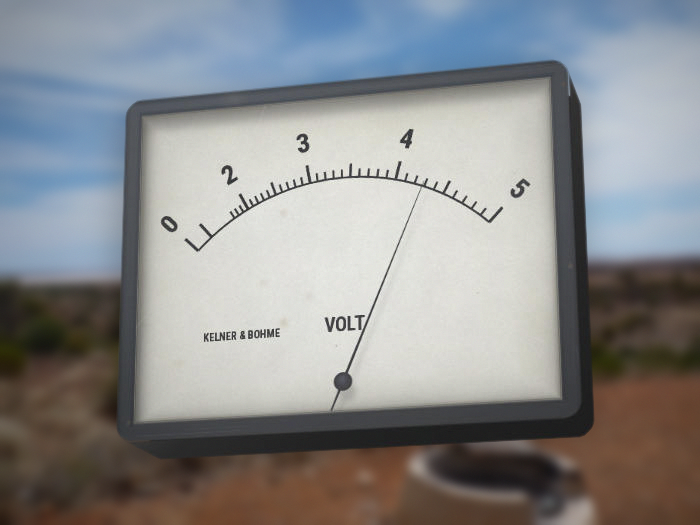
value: **4.3** V
